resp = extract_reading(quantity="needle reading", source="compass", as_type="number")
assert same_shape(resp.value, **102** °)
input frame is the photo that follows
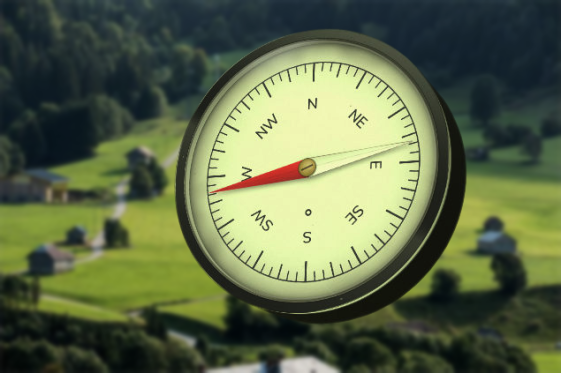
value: **260** °
